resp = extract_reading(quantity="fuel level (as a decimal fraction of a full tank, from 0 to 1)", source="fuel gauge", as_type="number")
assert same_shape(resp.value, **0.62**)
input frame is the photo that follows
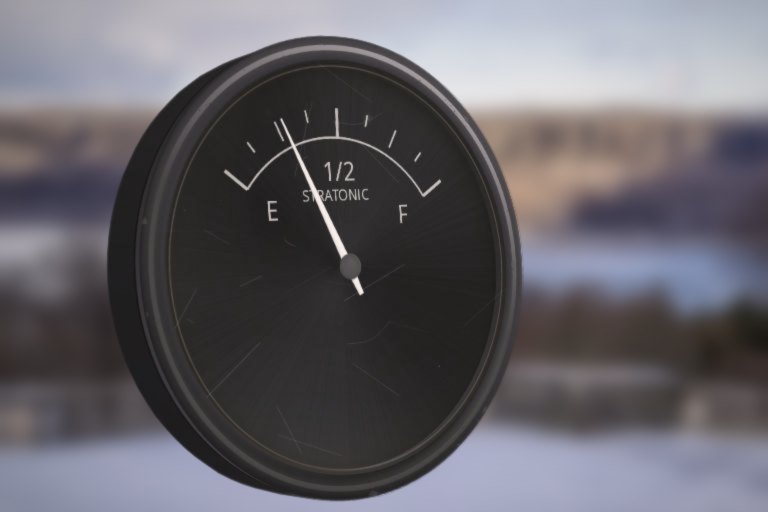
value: **0.25**
